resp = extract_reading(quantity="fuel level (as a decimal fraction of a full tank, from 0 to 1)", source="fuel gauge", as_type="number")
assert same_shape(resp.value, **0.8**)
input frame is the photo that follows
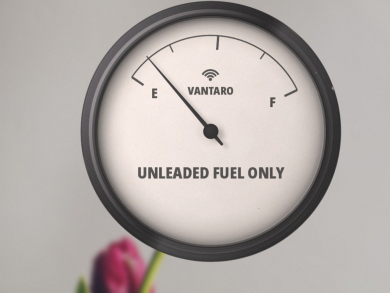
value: **0.125**
